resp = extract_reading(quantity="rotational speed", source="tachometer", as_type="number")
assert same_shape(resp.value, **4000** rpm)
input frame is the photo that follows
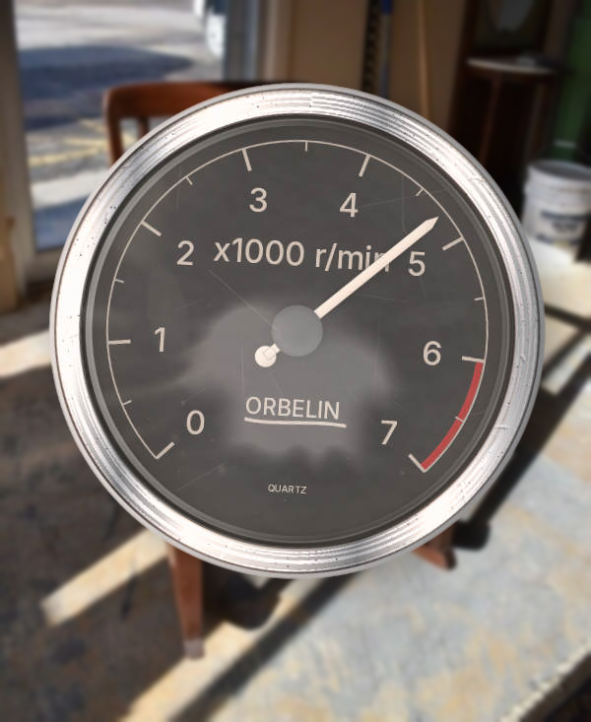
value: **4750** rpm
